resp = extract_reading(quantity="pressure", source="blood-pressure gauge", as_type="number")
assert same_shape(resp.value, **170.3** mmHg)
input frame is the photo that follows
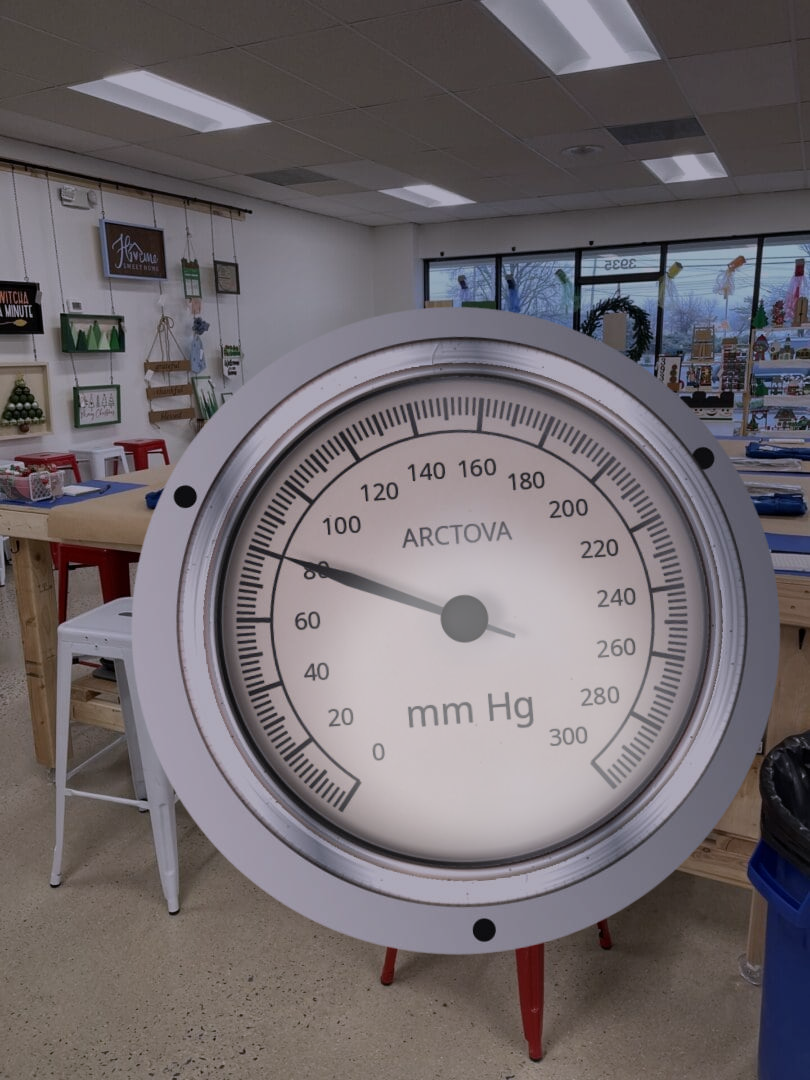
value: **80** mmHg
